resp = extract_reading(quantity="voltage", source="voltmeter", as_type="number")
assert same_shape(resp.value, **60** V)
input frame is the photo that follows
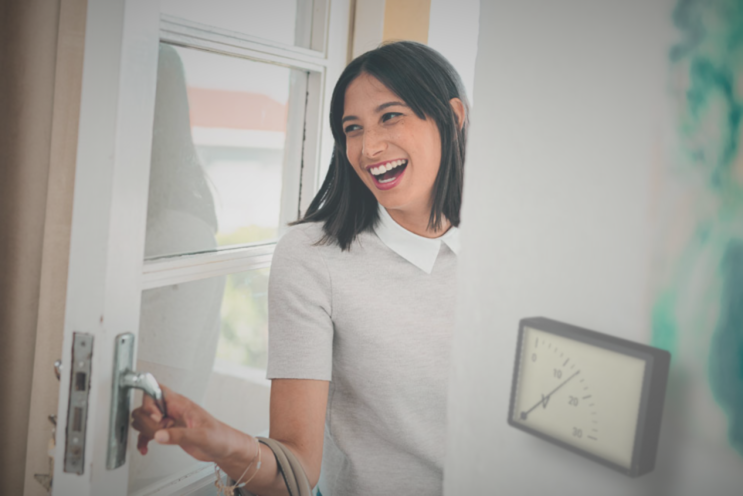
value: **14** V
